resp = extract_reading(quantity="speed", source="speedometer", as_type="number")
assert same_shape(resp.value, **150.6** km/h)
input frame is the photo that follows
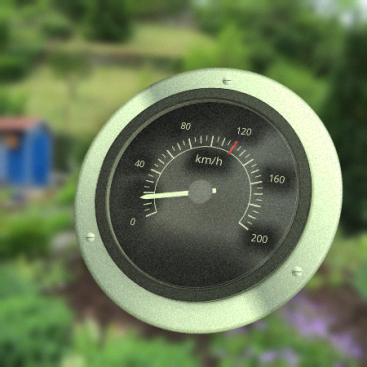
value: **15** km/h
